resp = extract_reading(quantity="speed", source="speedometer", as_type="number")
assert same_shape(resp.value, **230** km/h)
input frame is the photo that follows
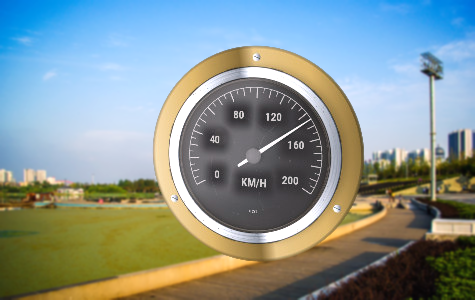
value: **145** km/h
